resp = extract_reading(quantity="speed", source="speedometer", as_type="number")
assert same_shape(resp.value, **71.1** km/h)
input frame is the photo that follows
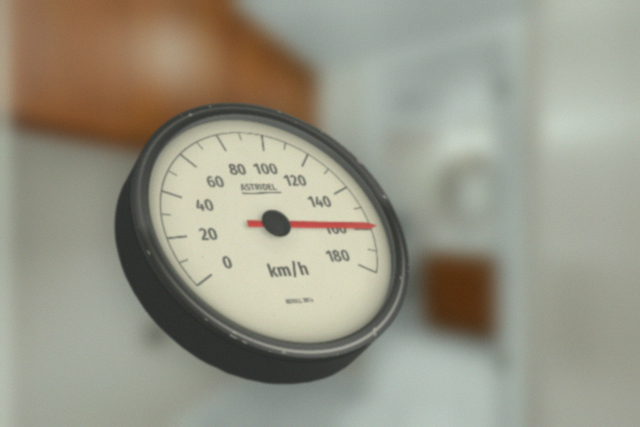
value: **160** km/h
